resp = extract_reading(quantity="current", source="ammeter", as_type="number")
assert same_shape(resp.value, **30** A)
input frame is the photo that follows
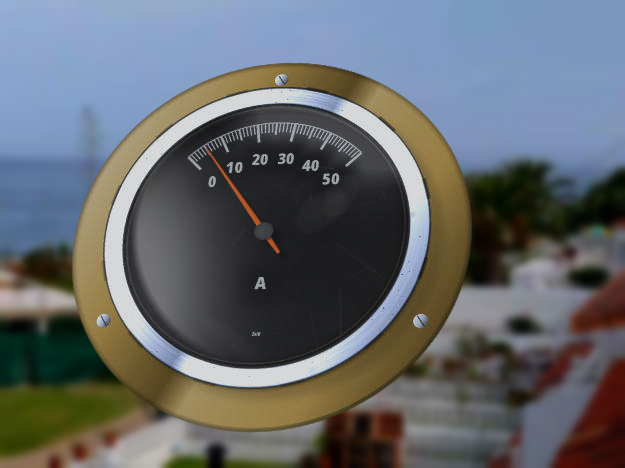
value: **5** A
